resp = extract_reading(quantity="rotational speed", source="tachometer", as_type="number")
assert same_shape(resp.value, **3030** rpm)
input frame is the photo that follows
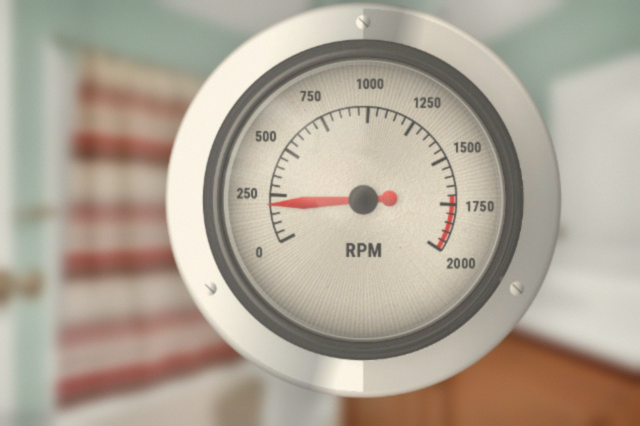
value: **200** rpm
